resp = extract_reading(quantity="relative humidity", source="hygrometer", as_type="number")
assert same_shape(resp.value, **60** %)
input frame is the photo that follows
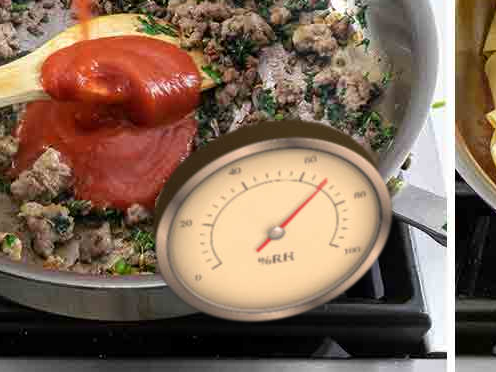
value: **68** %
